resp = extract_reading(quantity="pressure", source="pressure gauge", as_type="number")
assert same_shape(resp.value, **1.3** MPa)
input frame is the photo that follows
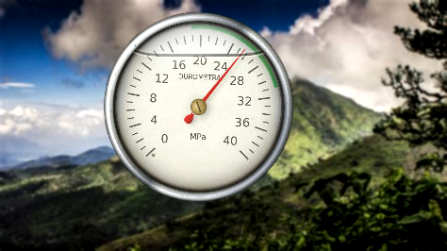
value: **25.5** MPa
